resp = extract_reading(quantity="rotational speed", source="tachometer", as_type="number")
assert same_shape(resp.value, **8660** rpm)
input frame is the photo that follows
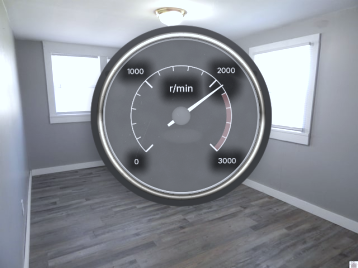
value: **2100** rpm
